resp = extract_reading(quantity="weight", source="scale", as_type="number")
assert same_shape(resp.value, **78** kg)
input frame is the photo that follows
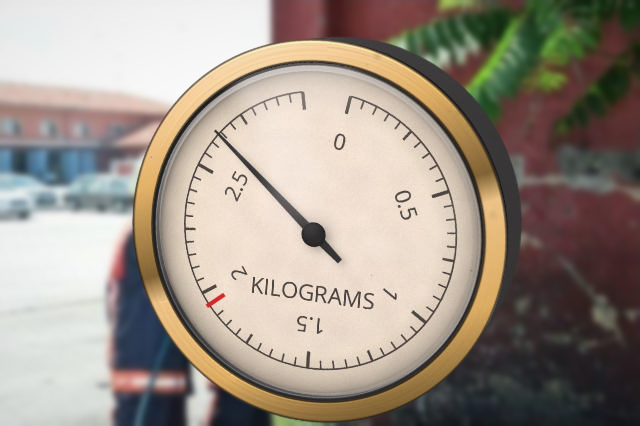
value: **2.65** kg
